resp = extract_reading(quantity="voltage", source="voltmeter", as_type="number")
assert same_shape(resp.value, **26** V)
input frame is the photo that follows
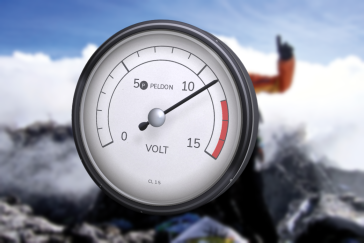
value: **11** V
